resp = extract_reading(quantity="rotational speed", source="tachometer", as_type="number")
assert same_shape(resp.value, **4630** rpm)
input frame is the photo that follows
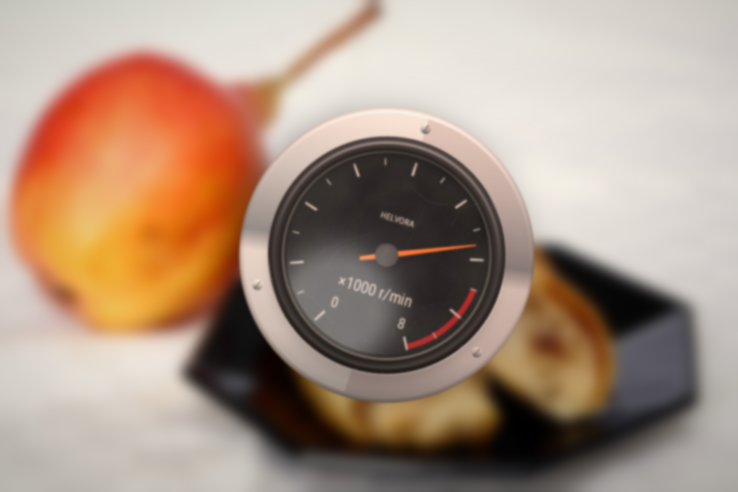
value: **5750** rpm
